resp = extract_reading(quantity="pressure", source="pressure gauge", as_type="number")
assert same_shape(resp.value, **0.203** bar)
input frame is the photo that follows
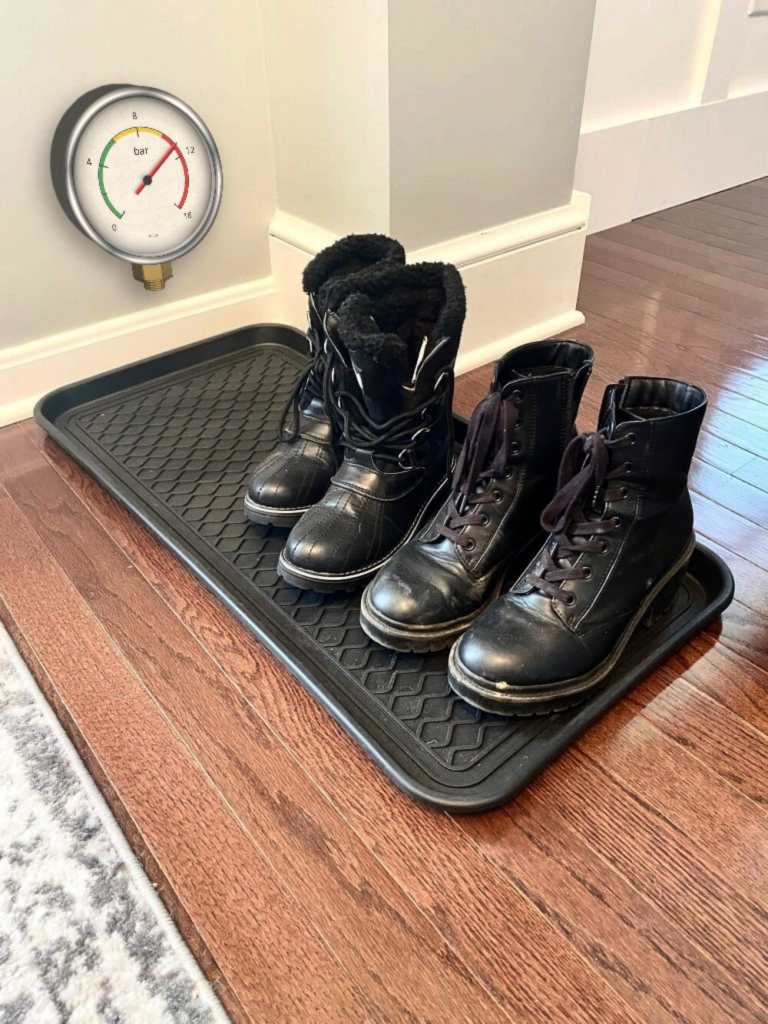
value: **11** bar
